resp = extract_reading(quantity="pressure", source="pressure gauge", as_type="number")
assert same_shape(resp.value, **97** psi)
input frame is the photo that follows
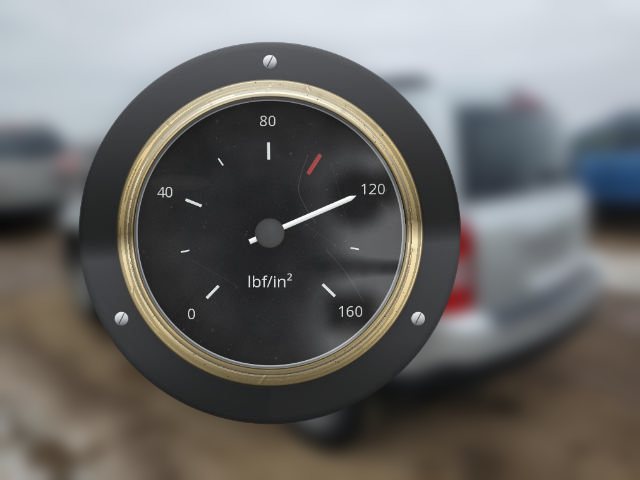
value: **120** psi
